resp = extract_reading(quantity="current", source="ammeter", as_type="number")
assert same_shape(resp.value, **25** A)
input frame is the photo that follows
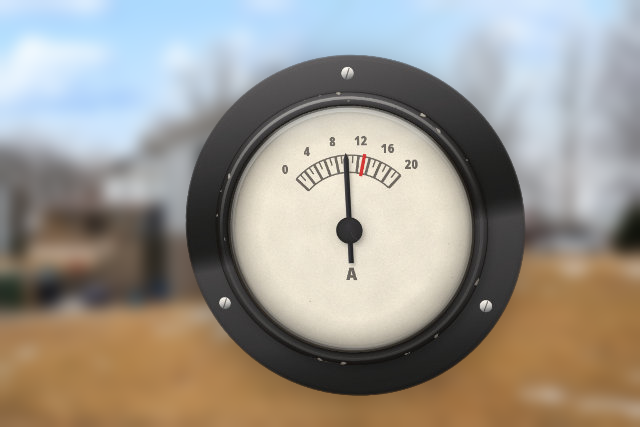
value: **10** A
